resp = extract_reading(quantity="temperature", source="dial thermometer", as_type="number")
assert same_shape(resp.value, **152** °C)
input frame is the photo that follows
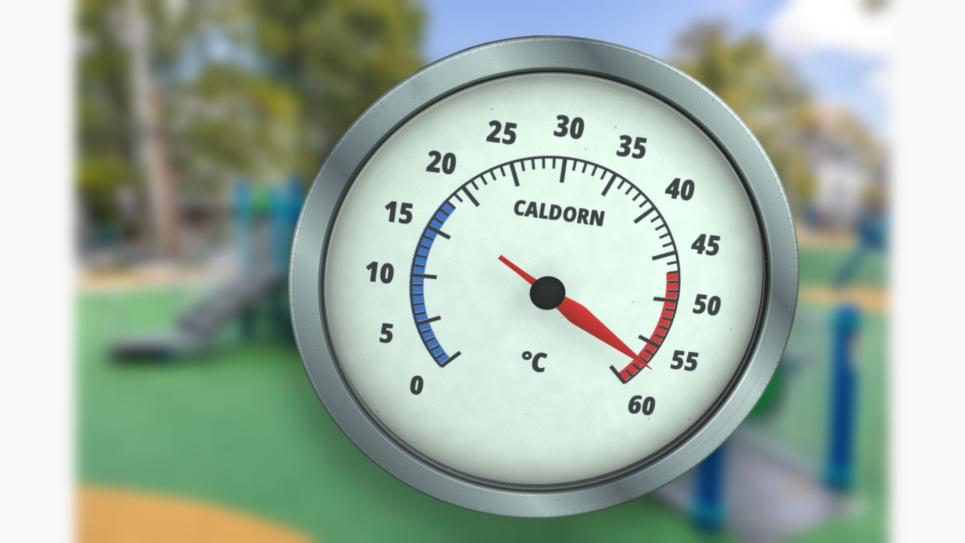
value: **57** °C
